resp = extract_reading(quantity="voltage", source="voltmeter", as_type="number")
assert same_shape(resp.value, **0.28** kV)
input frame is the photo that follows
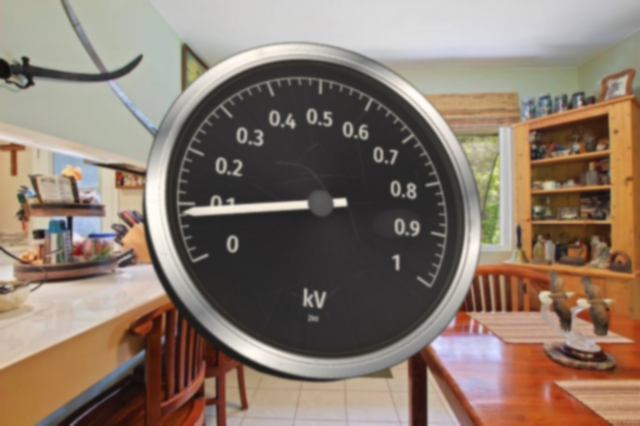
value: **0.08** kV
